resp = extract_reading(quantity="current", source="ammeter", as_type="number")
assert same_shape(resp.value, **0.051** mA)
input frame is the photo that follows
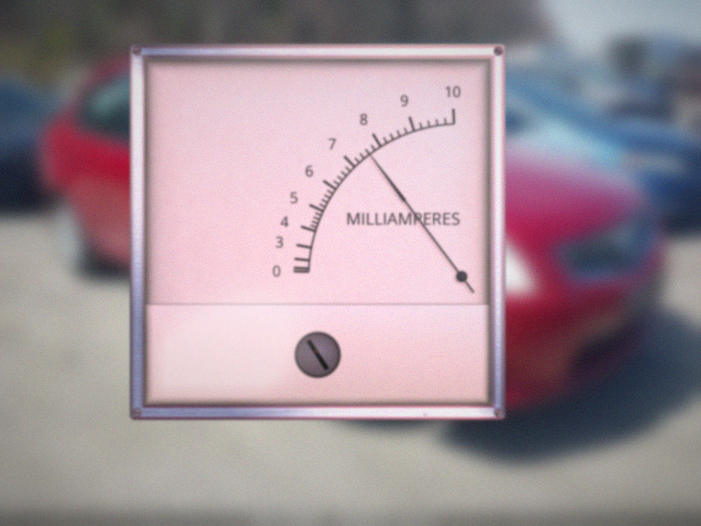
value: **7.6** mA
